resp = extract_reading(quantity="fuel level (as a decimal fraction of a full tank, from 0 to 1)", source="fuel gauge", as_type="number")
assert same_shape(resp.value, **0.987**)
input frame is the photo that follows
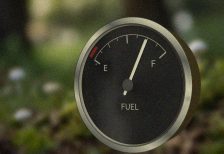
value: **0.75**
